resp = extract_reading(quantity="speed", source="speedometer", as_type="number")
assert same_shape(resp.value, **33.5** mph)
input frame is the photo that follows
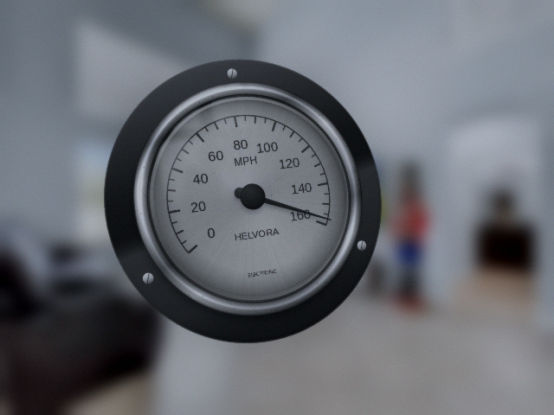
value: **157.5** mph
